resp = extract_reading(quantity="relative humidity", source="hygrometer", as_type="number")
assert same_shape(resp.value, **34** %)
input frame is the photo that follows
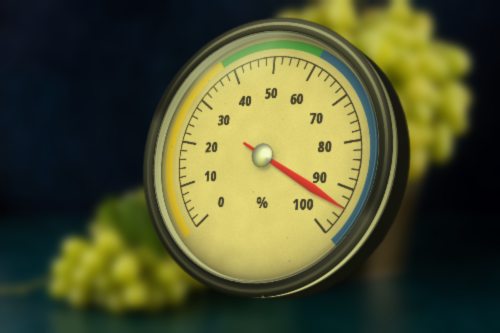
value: **94** %
